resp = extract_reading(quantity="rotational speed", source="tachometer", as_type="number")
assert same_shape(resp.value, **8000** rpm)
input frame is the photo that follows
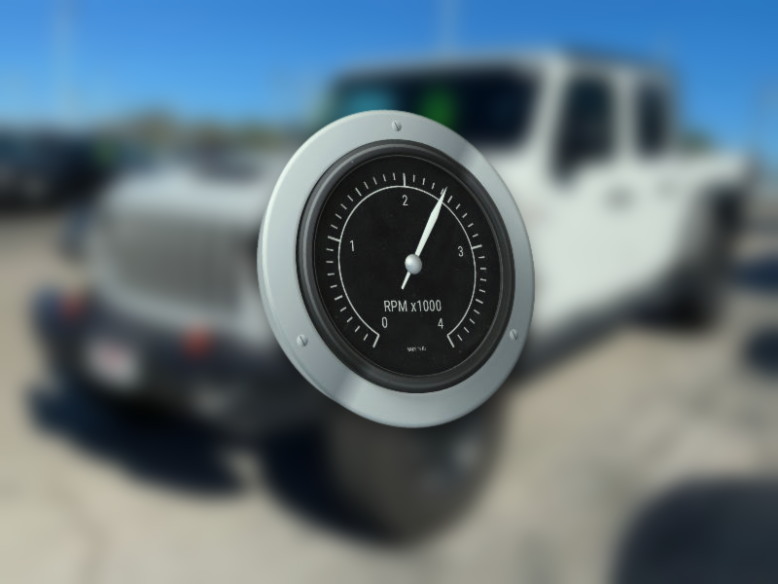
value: **2400** rpm
